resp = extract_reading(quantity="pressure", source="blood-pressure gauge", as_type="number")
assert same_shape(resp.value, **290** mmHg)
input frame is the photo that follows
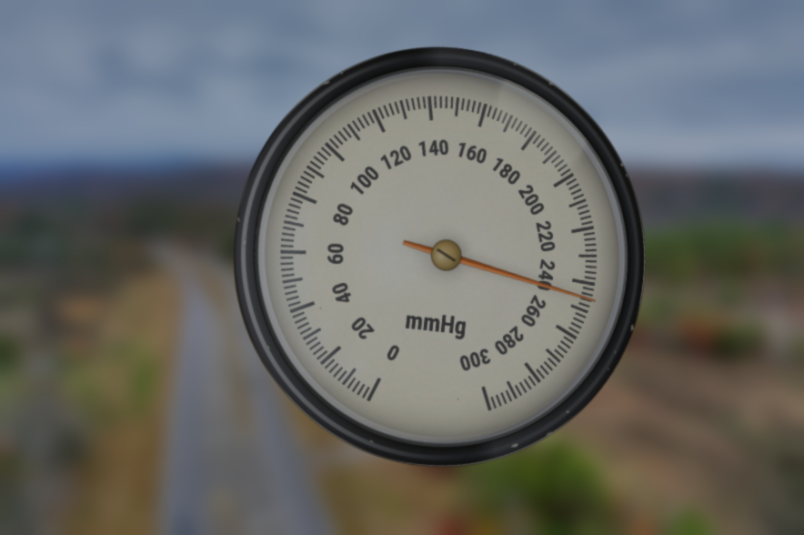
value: **246** mmHg
